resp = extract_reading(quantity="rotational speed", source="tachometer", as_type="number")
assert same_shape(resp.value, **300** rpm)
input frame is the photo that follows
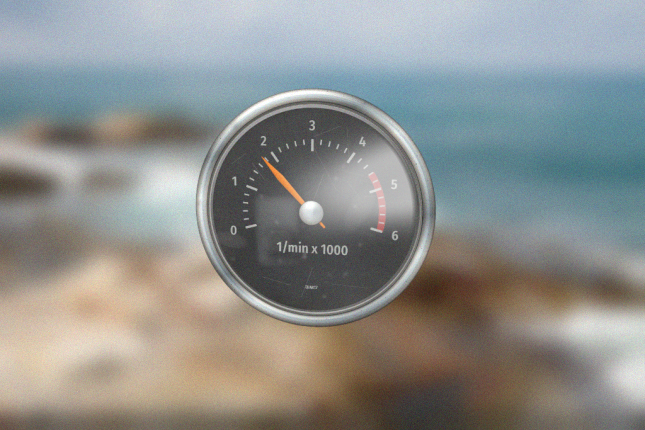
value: **1800** rpm
